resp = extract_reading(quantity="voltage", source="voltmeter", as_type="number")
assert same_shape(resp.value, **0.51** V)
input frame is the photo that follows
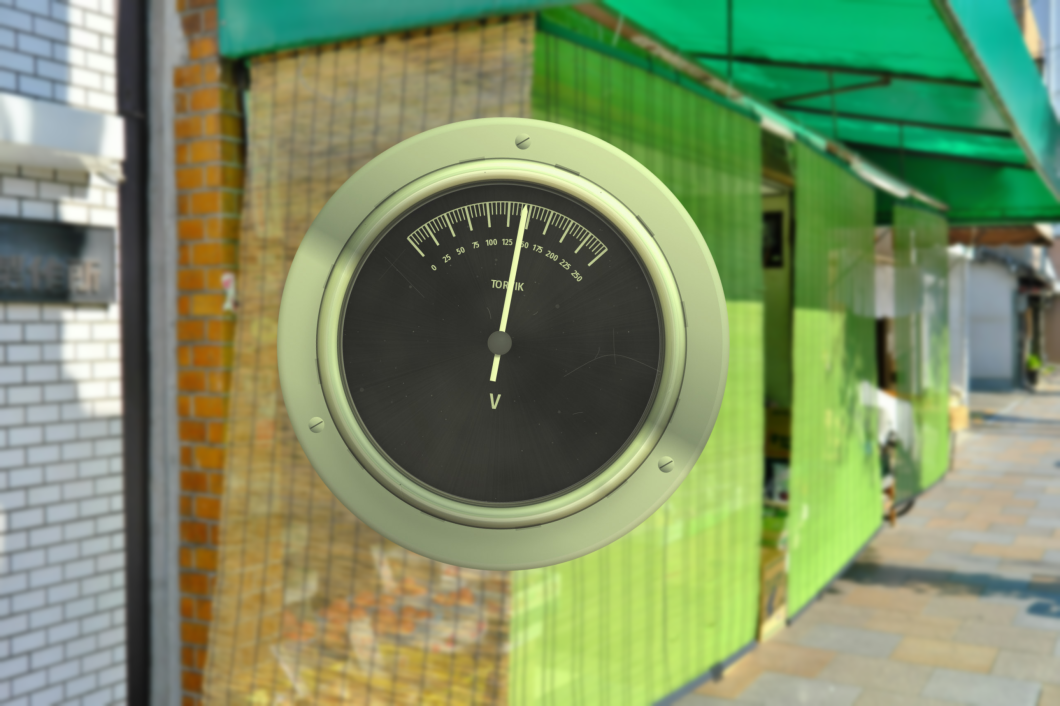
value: **145** V
